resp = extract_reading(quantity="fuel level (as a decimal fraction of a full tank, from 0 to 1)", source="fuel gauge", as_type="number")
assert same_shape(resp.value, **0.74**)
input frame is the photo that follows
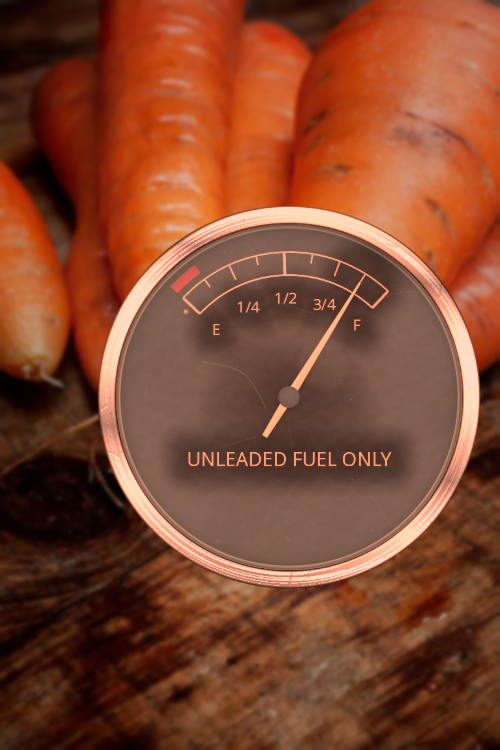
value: **0.875**
